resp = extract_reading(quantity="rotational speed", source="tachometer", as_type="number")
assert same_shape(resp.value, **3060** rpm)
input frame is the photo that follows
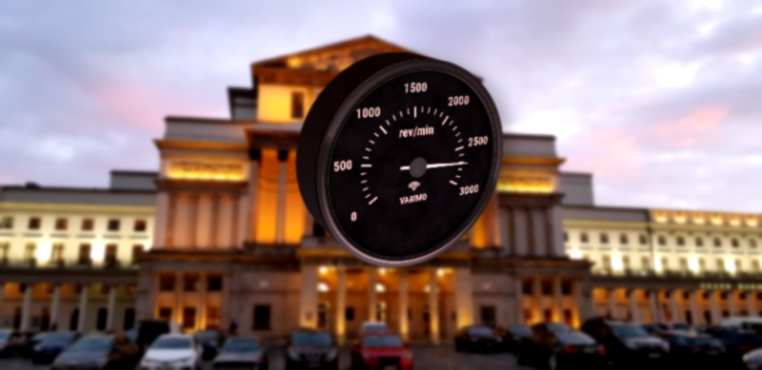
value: **2700** rpm
